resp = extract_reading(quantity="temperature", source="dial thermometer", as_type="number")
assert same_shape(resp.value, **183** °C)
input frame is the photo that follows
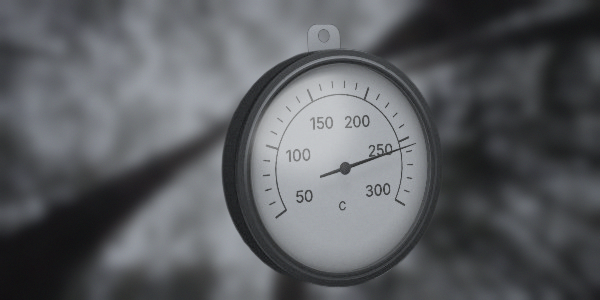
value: **255** °C
